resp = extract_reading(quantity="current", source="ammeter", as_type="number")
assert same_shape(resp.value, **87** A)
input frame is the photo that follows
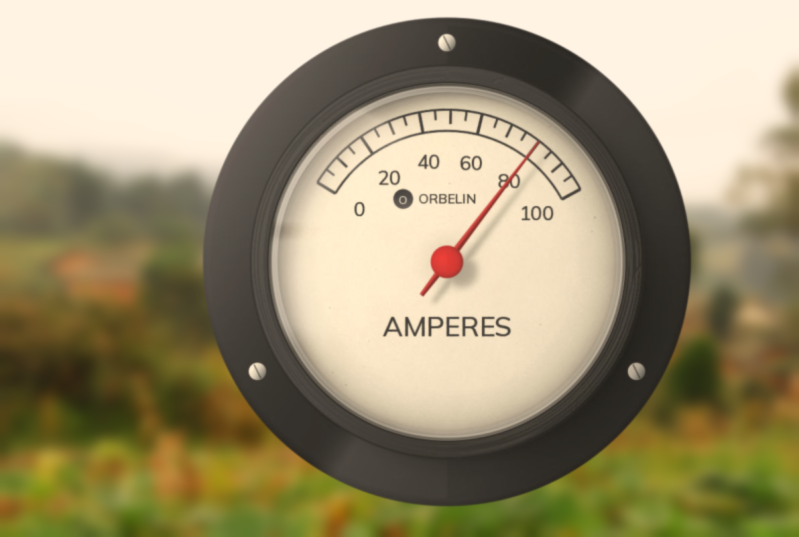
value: **80** A
